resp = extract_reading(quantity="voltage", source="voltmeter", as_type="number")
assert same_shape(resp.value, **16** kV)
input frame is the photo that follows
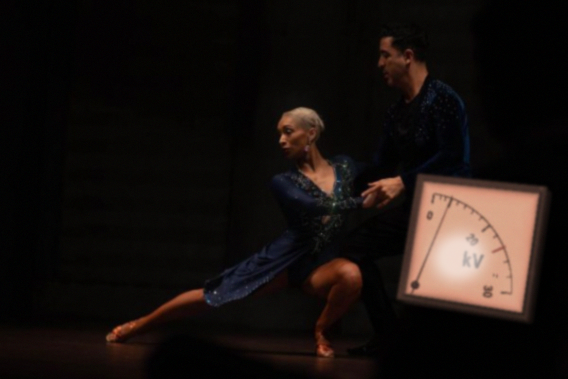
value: **10** kV
